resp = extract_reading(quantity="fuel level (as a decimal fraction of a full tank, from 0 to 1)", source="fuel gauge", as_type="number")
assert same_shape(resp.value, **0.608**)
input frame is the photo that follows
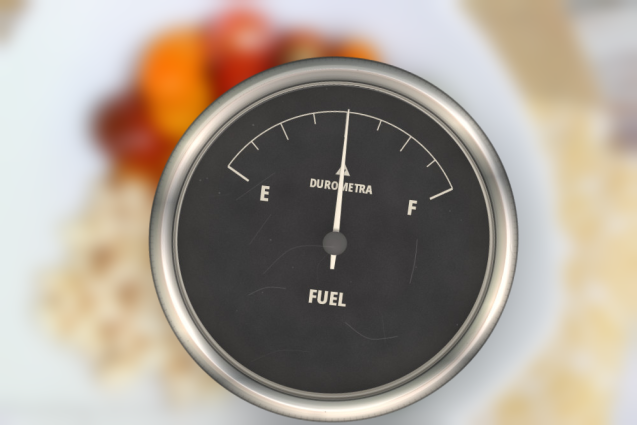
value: **0.5**
